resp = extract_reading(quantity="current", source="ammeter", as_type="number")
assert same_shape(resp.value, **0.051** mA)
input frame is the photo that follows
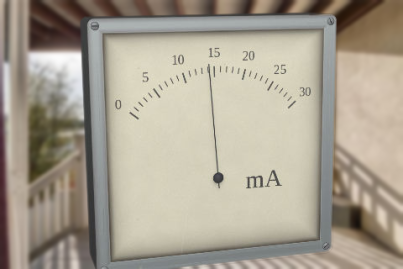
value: **14** mA
